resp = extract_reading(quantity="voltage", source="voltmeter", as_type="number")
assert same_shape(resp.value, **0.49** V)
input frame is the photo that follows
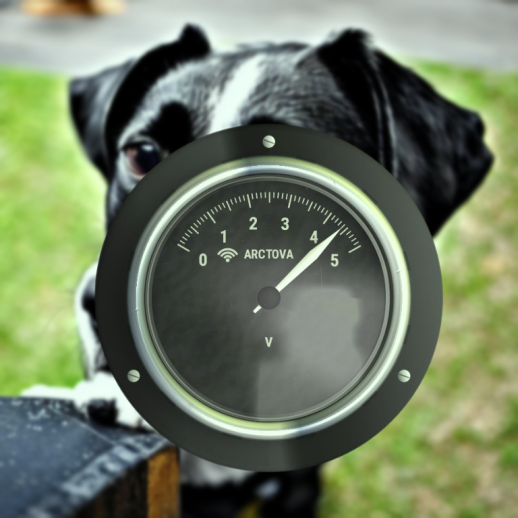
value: **4.4** V
